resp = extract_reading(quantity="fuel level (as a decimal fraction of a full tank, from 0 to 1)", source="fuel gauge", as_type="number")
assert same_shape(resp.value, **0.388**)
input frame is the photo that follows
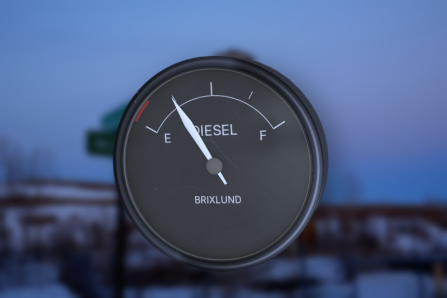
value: **0.25**
